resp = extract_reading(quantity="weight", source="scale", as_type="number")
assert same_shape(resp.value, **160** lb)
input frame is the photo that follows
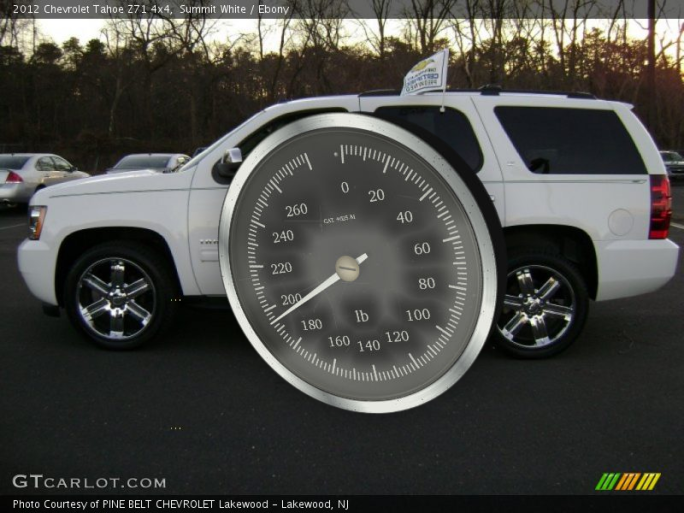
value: **194** lb
